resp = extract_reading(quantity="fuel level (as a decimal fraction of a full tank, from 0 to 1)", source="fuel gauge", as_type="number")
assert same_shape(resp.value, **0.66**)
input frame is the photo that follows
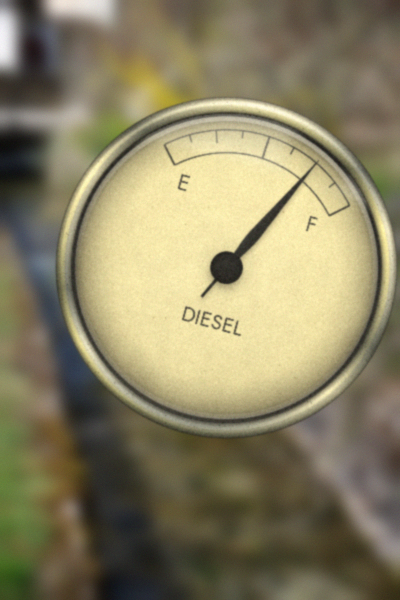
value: **0.75**
